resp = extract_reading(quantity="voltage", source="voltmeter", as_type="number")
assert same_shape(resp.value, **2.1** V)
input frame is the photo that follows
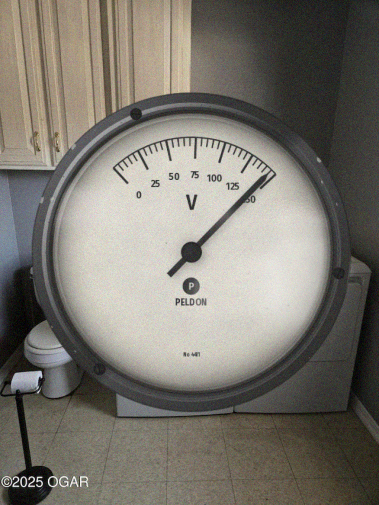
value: **145** V
